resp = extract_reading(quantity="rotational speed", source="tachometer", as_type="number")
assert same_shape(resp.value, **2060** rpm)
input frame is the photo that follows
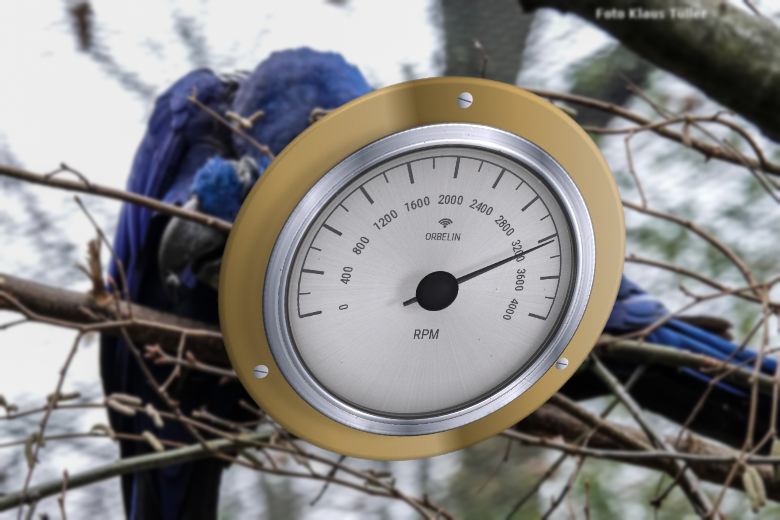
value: **3200** rpm
